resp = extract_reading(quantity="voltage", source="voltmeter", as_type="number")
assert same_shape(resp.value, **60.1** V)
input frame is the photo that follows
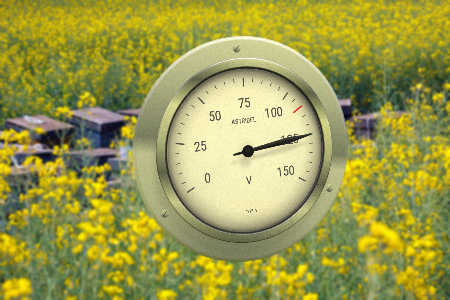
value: **125** V
